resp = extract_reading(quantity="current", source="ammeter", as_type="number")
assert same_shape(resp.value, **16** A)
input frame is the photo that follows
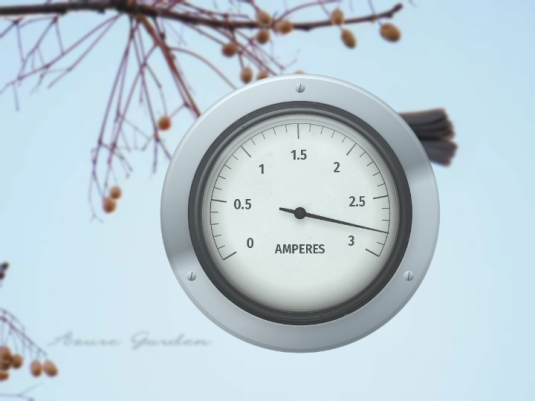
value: **2.8** A
